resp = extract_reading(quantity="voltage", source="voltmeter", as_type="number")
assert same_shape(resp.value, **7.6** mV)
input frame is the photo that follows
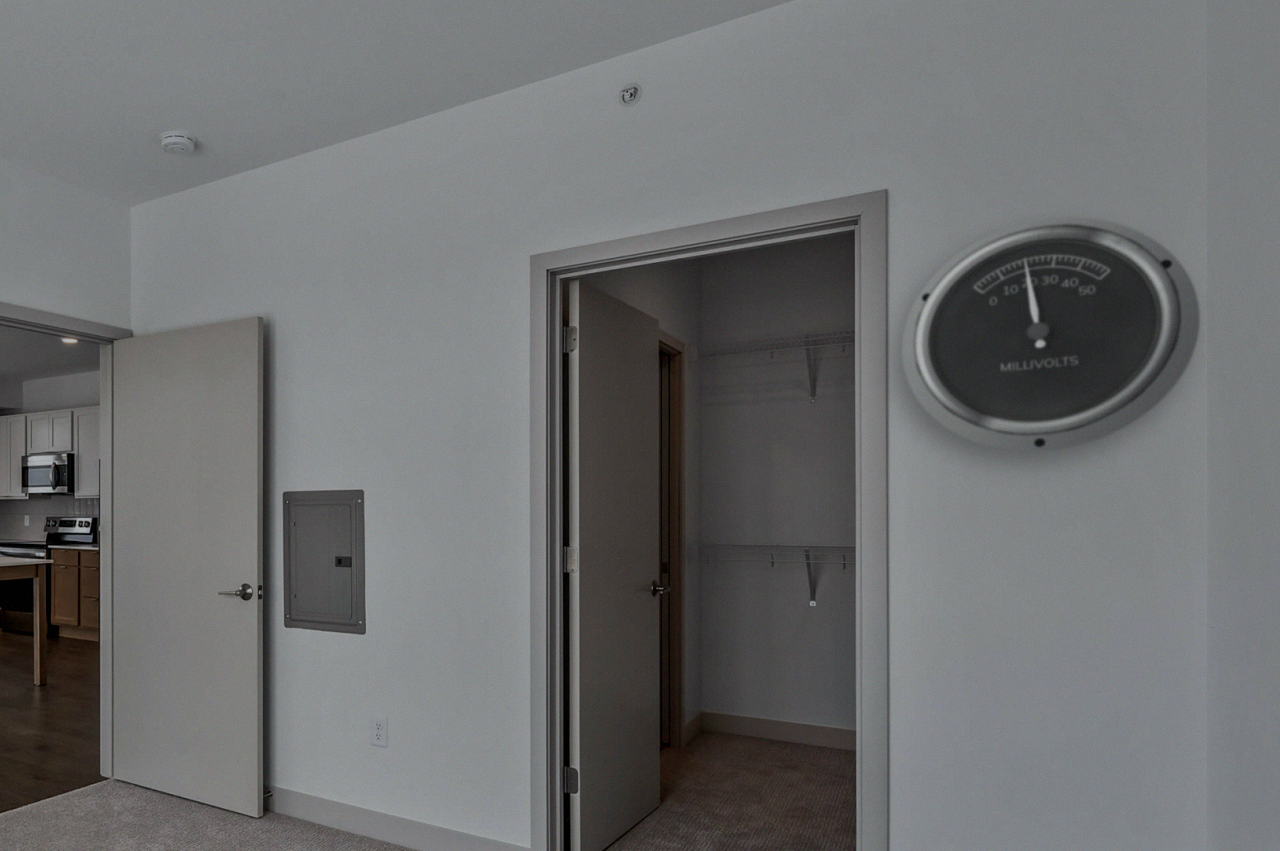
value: **20** mV
